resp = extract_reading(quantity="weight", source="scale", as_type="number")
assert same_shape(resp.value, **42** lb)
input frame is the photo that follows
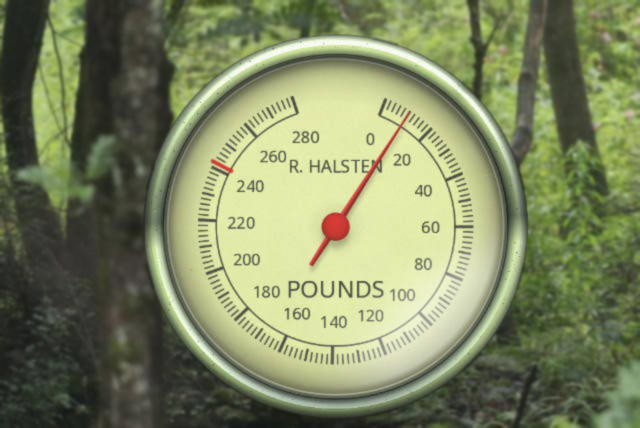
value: **10** lb
